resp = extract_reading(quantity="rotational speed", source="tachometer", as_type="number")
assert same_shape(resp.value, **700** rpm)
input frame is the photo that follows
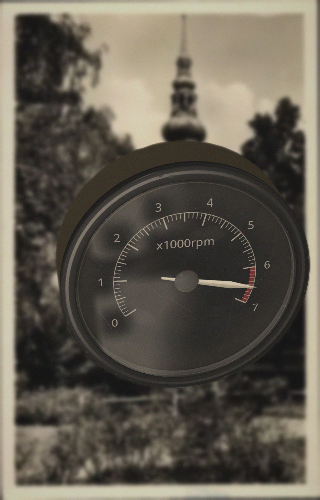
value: **6500** rpm
